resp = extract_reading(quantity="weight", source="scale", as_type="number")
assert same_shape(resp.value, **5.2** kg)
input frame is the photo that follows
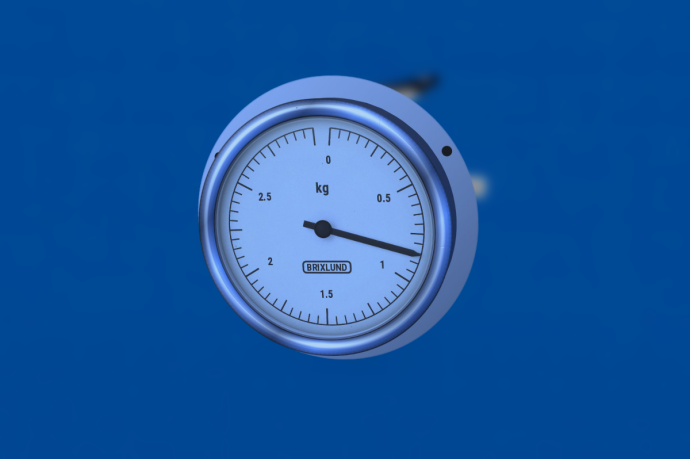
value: **0.85** kg
